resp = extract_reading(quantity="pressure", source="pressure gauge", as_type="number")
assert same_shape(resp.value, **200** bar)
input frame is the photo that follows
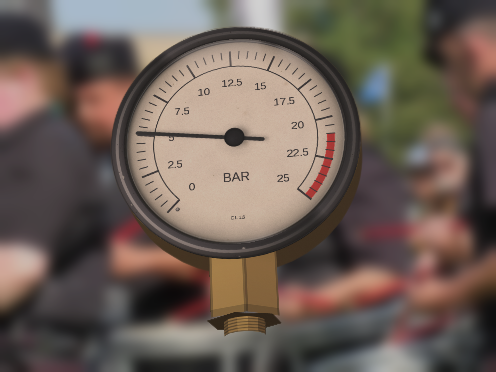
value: **5** bar
